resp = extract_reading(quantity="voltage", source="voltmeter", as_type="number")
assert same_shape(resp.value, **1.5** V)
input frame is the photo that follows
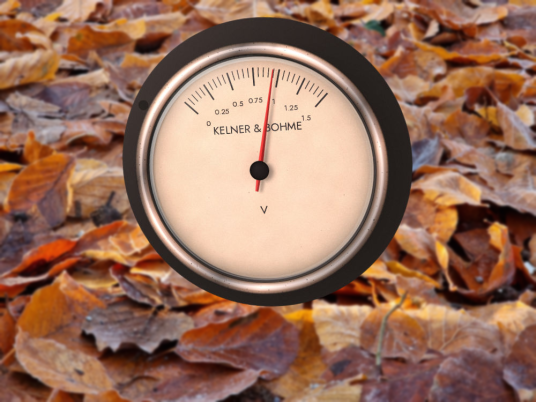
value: **0.95** V
